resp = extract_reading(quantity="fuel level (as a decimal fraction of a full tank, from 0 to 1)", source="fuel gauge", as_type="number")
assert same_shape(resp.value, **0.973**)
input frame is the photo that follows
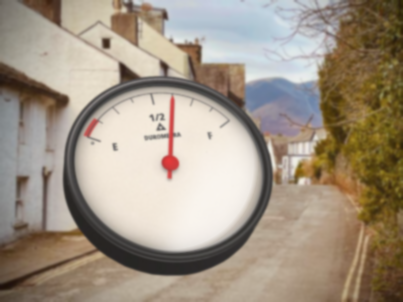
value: **0.625**
